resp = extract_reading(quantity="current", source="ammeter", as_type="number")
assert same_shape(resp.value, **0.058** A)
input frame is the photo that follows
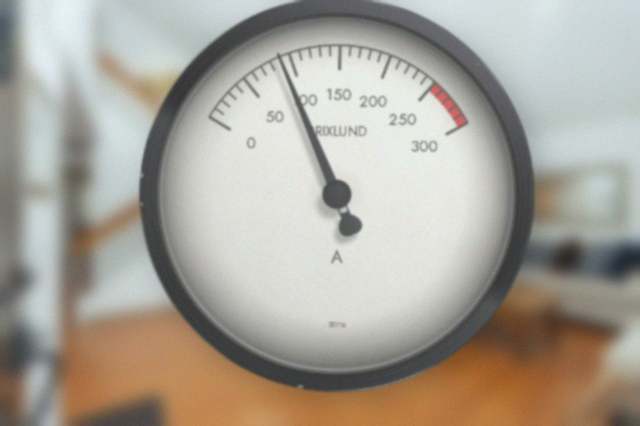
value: **90** A
